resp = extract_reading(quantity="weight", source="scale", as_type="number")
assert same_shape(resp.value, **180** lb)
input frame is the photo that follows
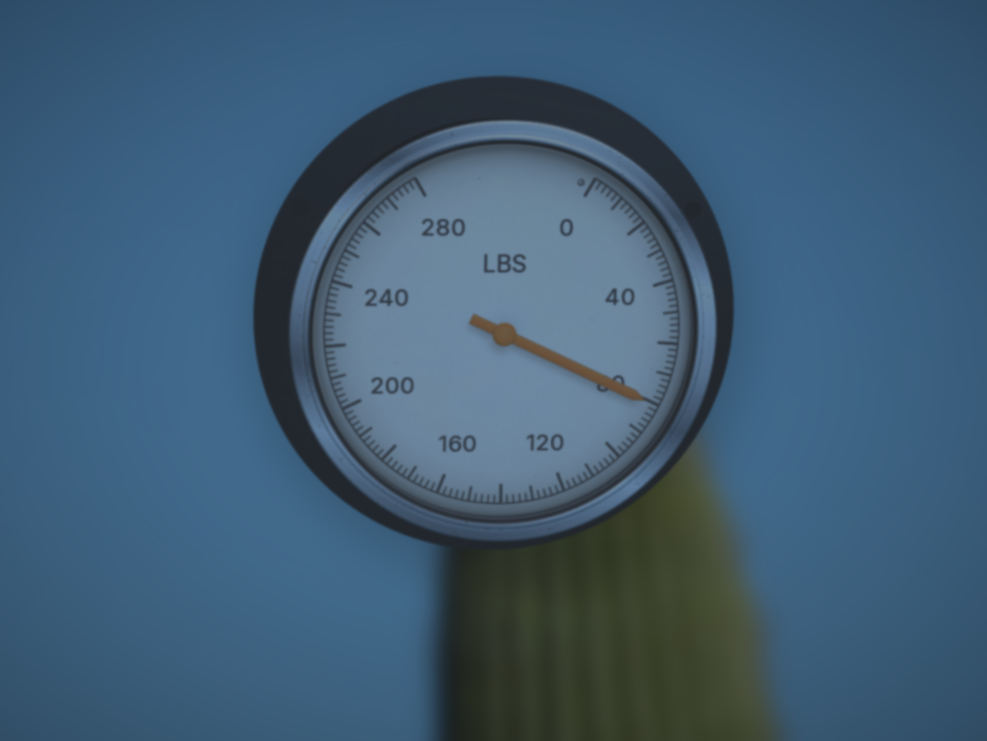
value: **80** lb
